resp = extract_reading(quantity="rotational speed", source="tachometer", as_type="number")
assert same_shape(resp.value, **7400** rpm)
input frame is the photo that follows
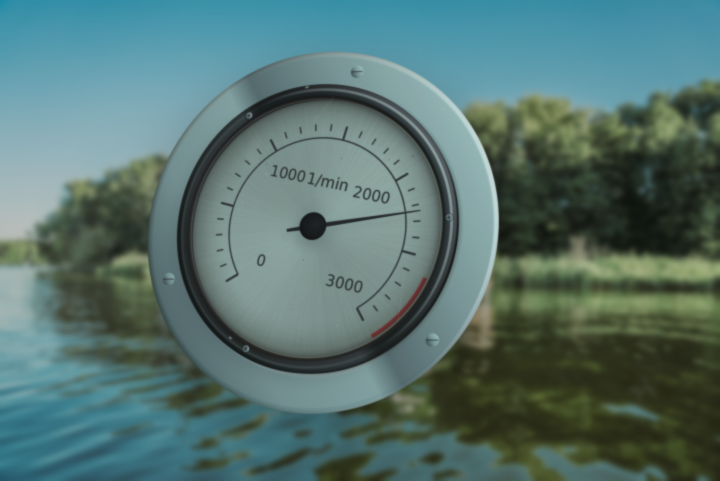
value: **2250** rpm
